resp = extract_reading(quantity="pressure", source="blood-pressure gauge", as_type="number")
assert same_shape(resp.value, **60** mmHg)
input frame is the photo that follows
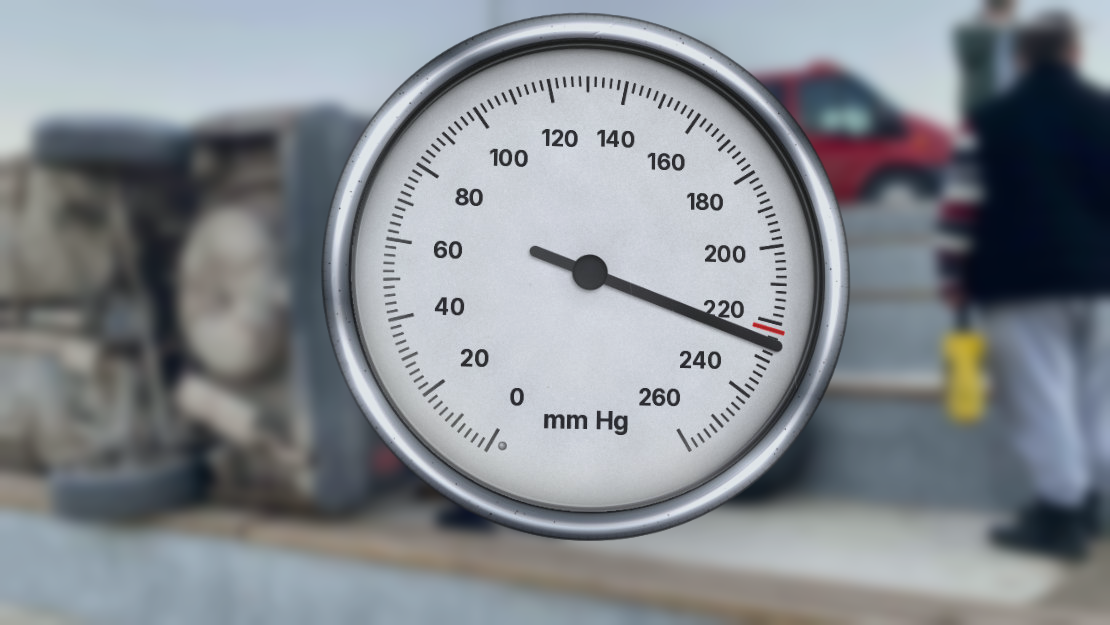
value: **226** mmHg
